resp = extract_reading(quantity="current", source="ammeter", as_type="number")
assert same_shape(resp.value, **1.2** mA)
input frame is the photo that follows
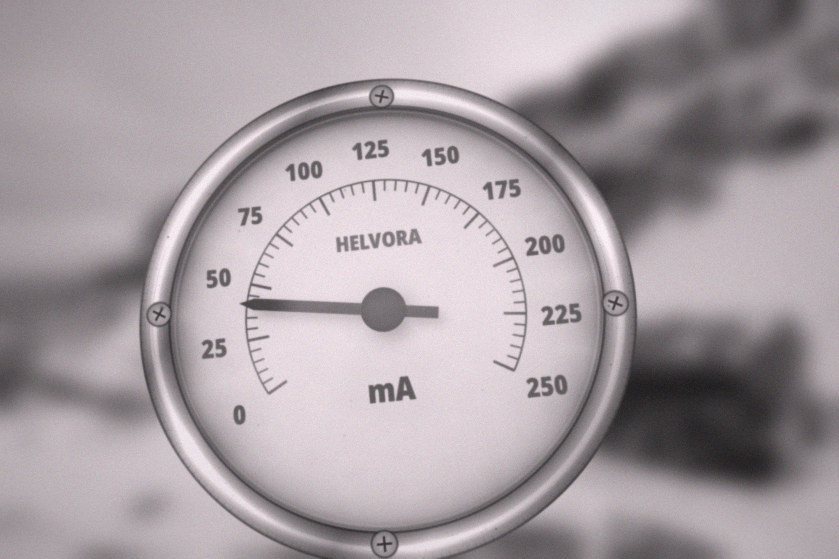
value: **40** mA
